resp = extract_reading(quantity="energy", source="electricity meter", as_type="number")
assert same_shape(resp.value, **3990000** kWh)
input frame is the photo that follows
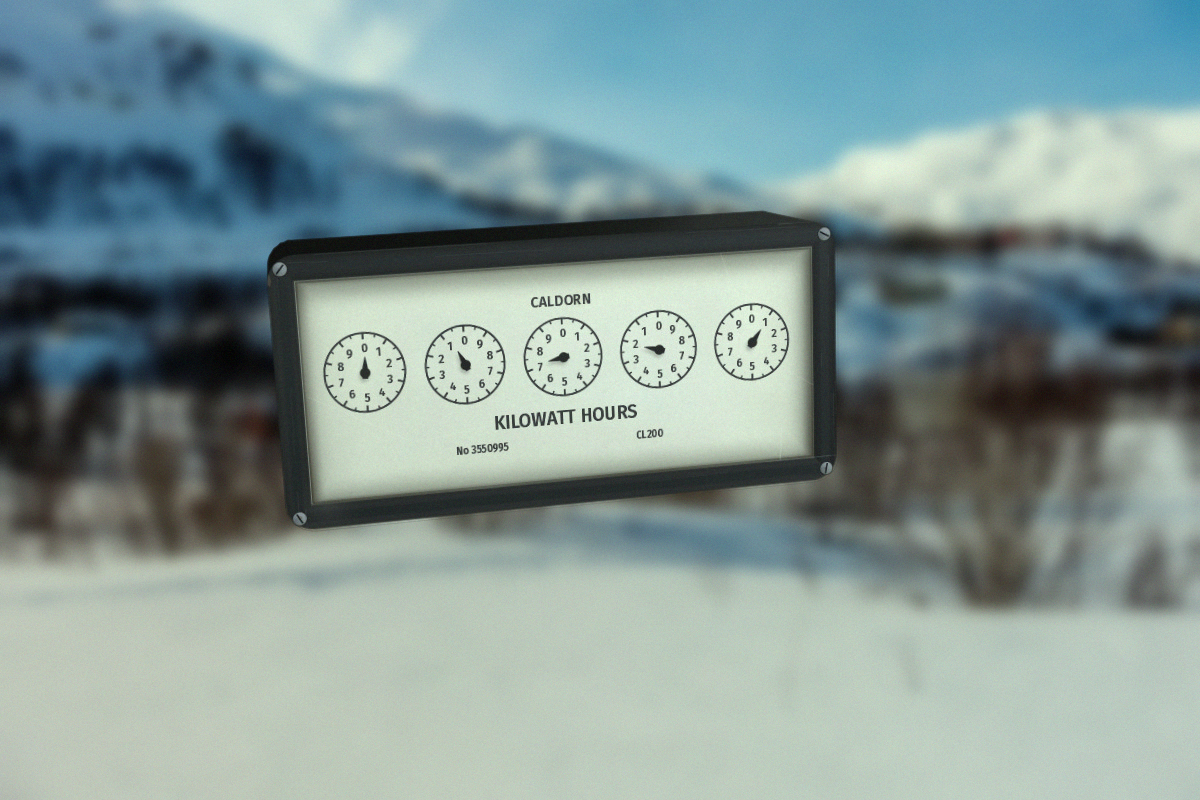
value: **721** kWh
